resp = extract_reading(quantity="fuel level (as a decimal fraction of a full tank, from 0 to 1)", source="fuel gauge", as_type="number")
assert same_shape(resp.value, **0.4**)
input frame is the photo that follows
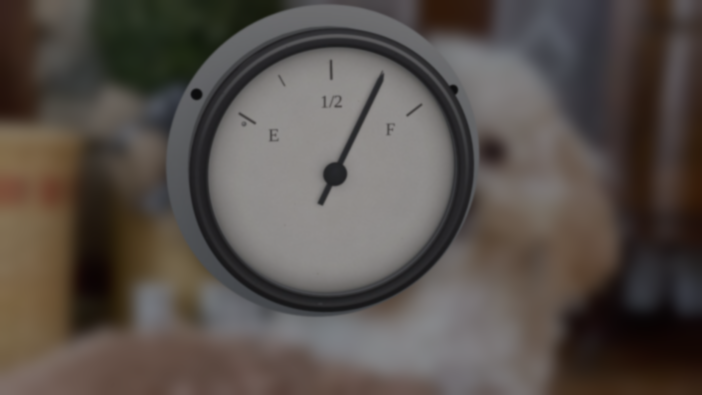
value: **0.75**
